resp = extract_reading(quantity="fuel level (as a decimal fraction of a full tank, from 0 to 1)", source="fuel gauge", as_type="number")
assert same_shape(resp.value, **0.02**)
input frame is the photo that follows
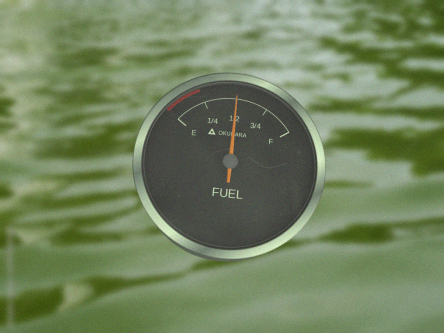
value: **0.5**
